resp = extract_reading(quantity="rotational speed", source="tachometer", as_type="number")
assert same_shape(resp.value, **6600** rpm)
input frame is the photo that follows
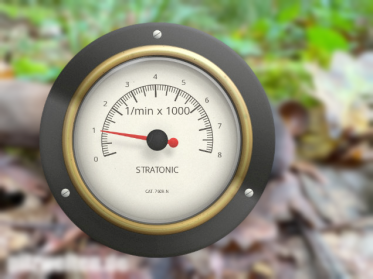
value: **1000** rpm
